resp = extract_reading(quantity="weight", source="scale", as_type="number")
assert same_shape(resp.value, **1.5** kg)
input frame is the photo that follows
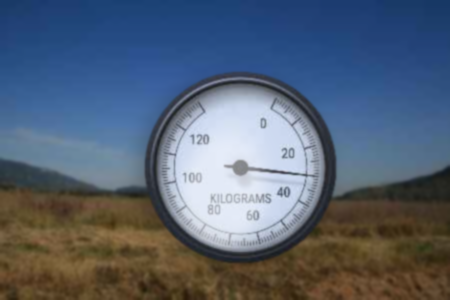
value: **30** kg
